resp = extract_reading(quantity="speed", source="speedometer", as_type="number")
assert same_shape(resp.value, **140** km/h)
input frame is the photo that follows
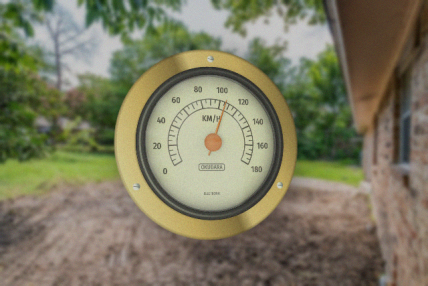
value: **105** km/h
